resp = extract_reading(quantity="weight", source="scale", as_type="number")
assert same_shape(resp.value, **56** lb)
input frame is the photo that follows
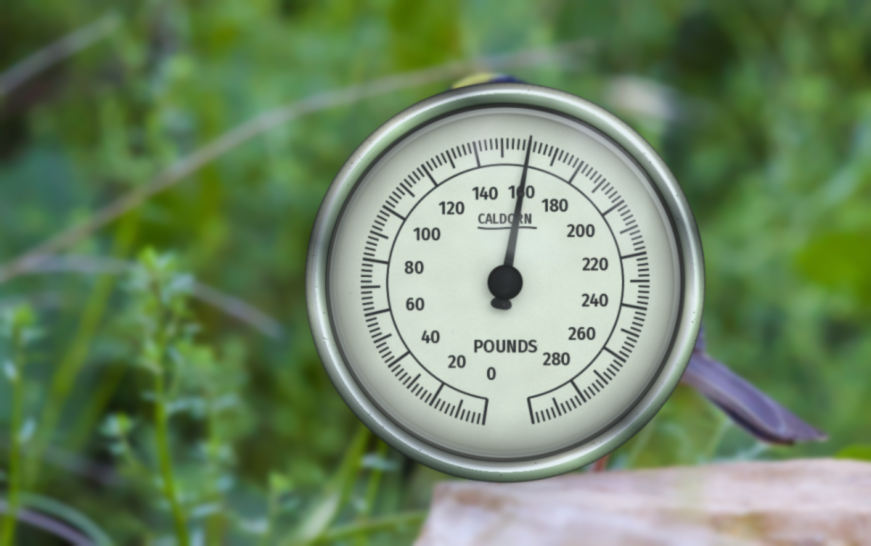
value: **160** lb
